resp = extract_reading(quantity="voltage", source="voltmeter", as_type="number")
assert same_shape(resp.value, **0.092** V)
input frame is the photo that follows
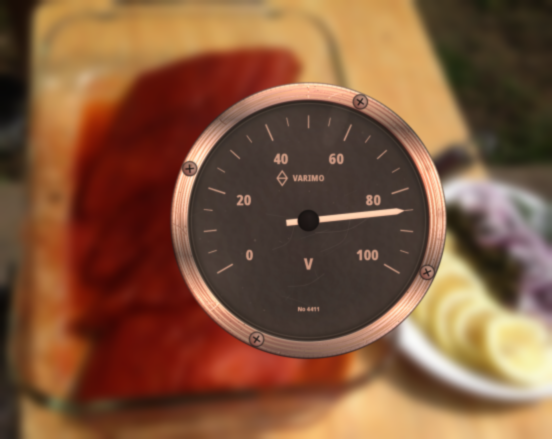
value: **85** V
